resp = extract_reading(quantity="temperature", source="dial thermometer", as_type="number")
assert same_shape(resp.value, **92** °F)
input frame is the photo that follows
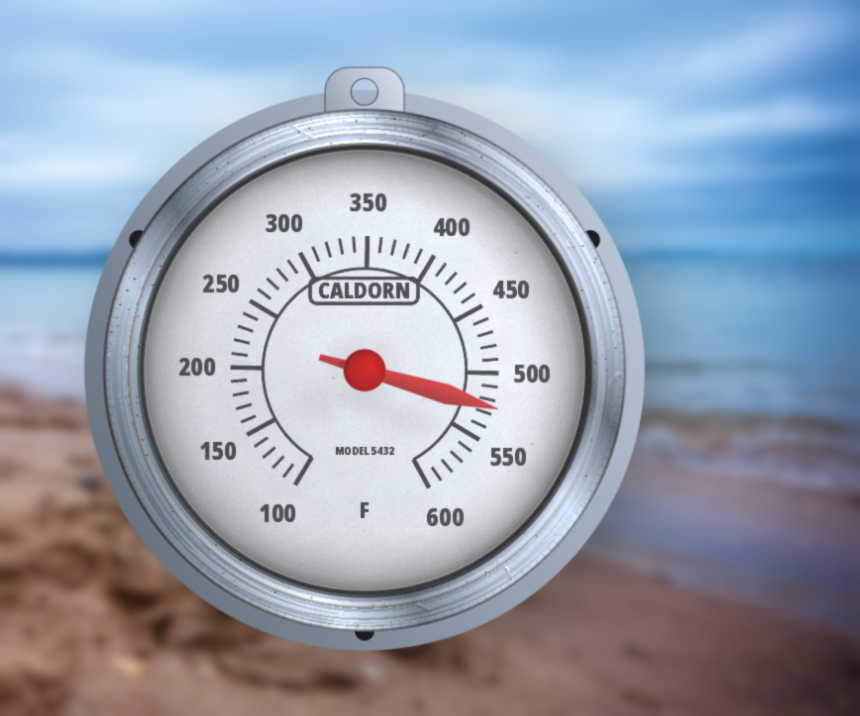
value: **525** °F
